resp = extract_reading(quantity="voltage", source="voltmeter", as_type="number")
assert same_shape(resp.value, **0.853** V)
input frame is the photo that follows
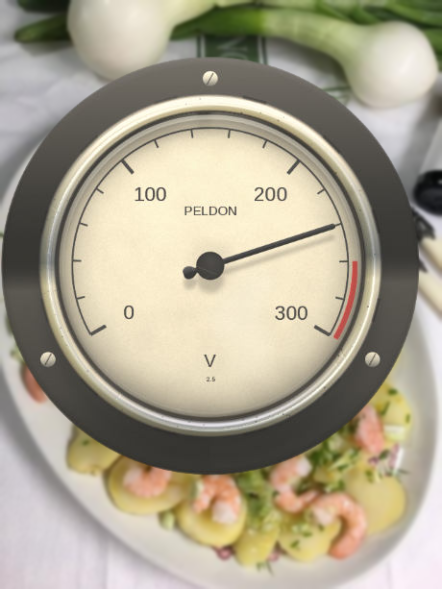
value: **240** V
